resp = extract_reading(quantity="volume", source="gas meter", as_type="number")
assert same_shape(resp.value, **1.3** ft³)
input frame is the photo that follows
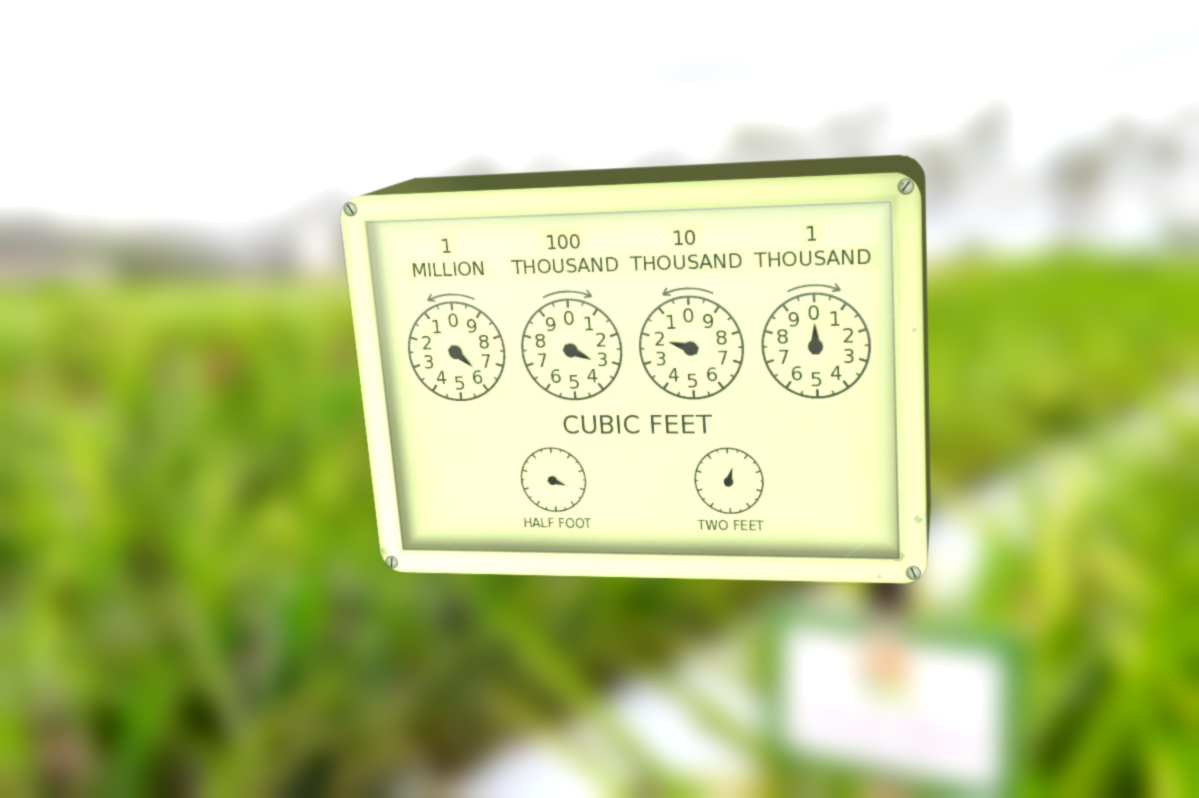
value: **632000** ft³
